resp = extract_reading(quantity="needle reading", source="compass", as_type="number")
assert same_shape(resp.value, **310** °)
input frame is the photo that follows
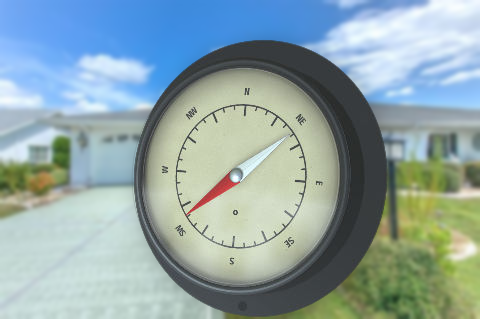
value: **230** °
